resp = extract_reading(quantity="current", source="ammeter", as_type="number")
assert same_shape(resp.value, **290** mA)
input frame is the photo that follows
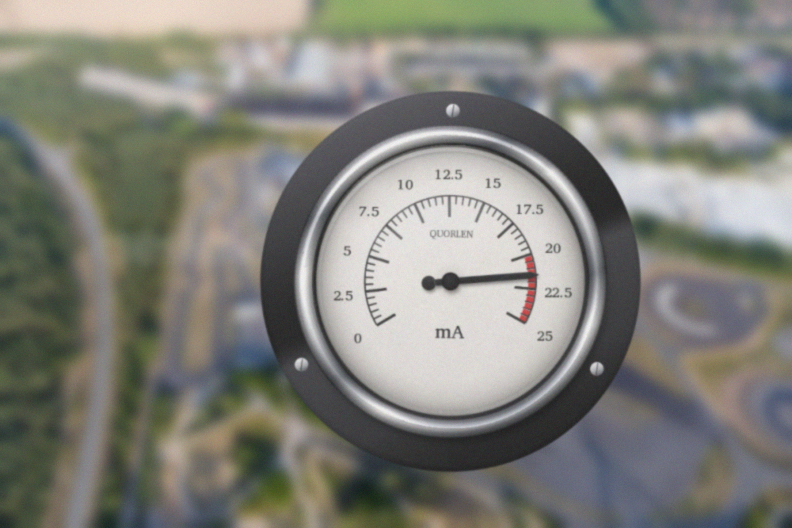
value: **21.5** mA
